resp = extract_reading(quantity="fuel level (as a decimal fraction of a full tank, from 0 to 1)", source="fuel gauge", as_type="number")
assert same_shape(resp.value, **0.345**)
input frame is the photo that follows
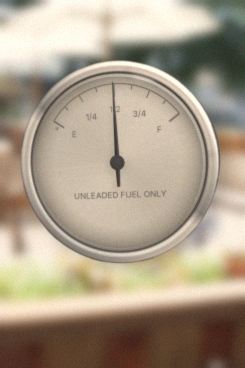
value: **0.5**
